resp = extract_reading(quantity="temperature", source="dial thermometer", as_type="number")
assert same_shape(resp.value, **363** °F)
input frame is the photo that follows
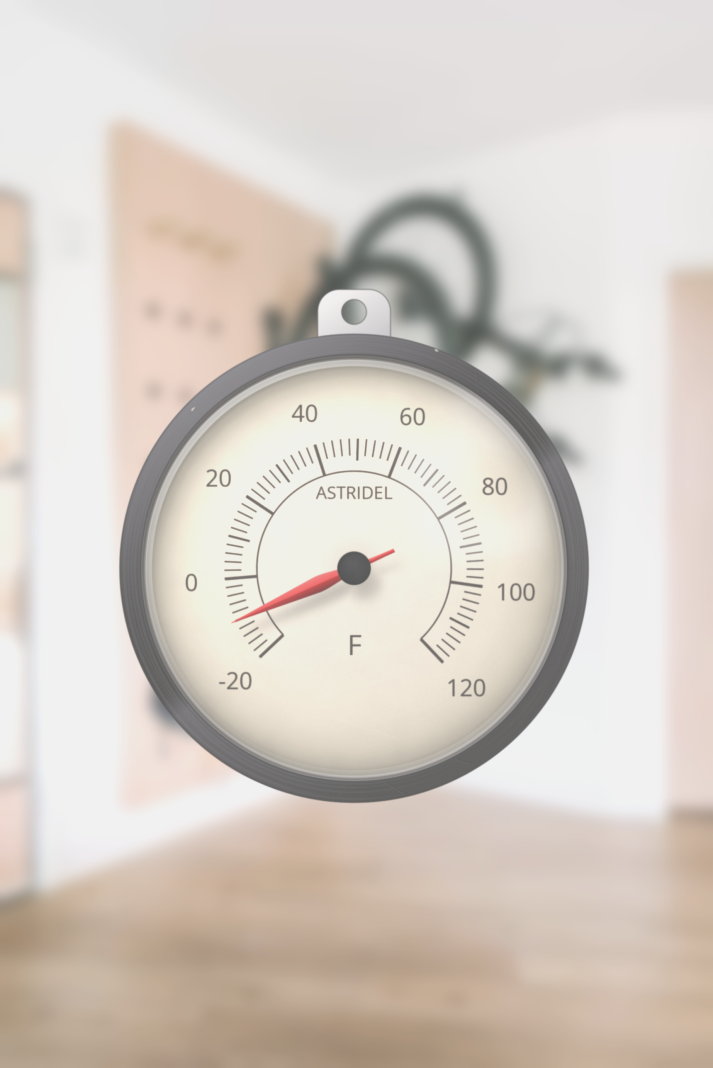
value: **-10** °F
